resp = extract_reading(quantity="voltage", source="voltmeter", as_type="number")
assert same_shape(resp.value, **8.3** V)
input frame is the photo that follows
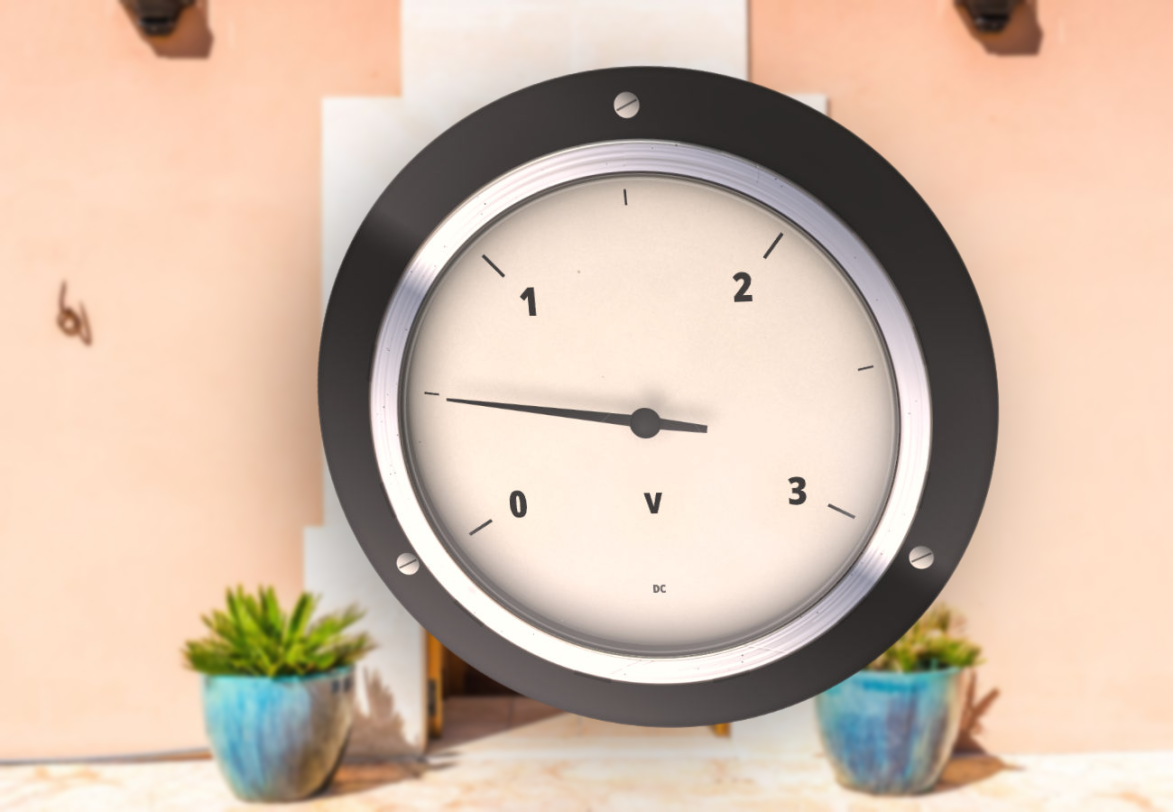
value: **0.5** V
